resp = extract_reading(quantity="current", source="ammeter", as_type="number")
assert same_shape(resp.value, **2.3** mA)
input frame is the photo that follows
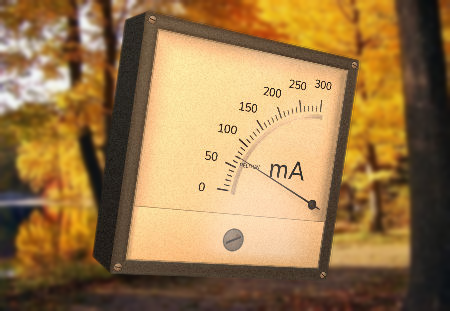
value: **70** mA
